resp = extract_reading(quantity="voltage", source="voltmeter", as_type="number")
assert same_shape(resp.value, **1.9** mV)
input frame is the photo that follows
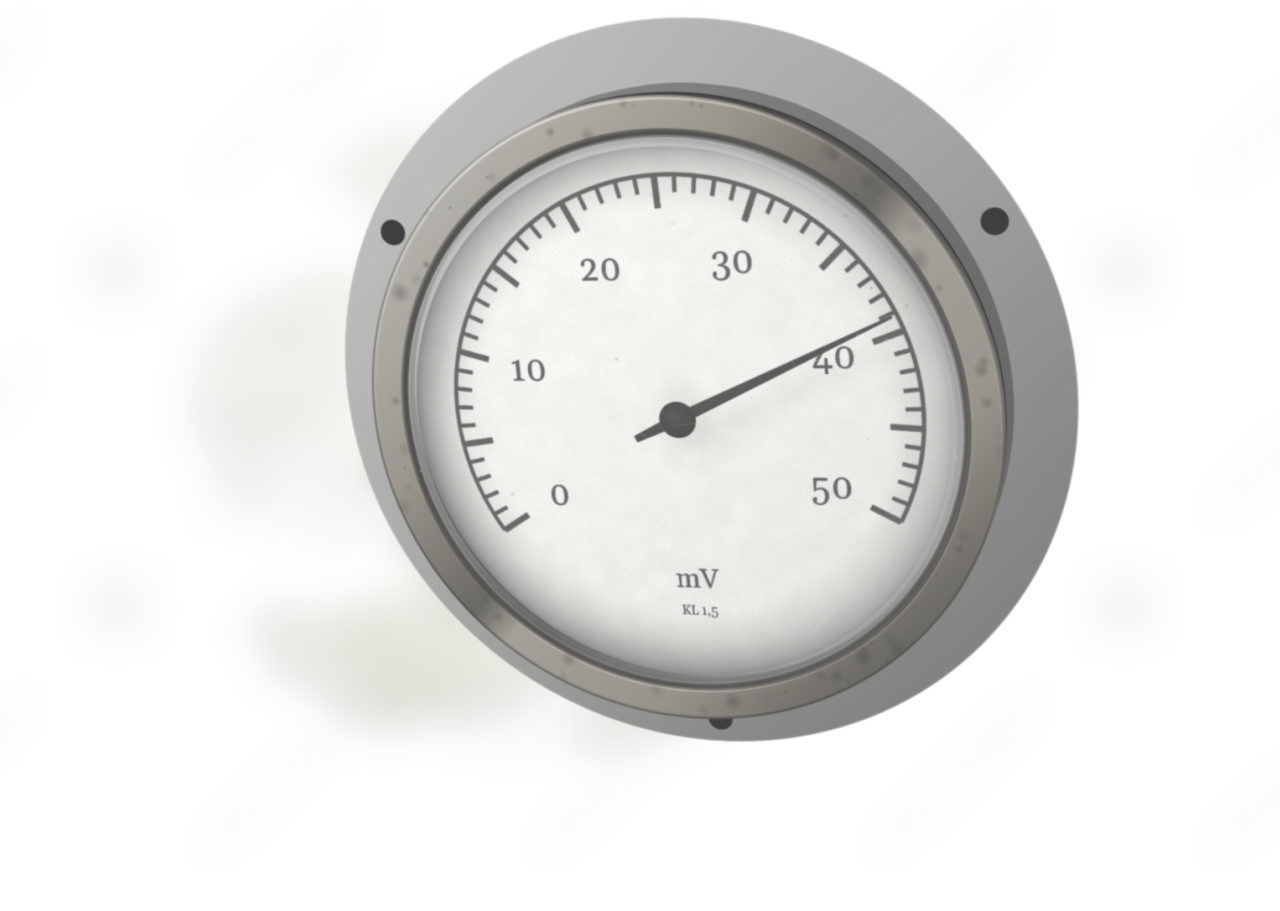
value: **39** mV
